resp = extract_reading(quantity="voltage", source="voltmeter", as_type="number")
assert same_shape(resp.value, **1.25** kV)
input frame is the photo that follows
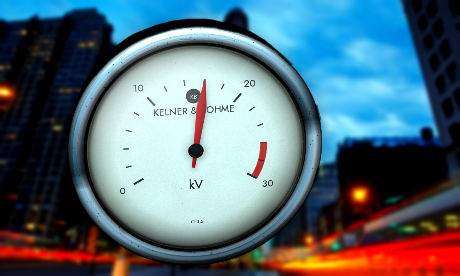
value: **16** kV
